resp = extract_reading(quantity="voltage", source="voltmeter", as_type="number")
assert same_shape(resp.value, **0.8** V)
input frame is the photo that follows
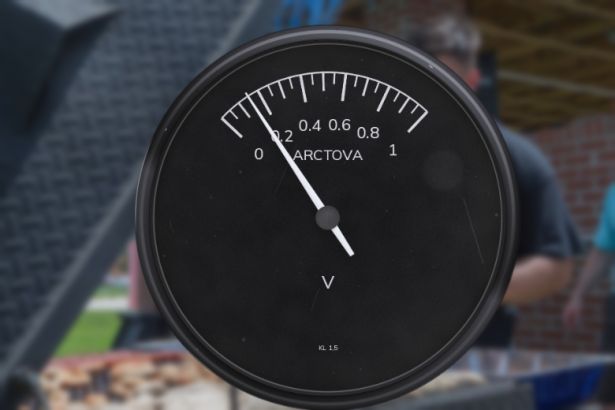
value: **0.15** V
